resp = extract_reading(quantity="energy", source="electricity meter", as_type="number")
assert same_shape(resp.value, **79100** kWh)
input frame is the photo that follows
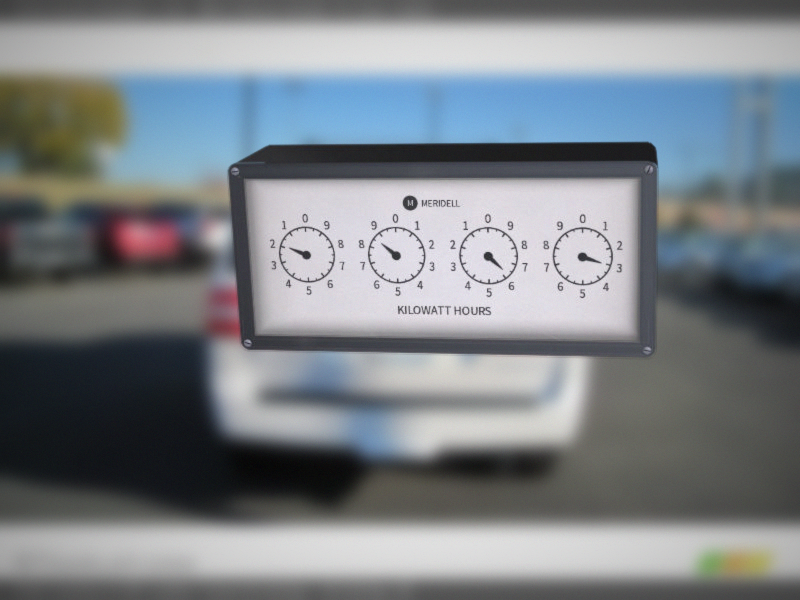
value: **1863** kWh
